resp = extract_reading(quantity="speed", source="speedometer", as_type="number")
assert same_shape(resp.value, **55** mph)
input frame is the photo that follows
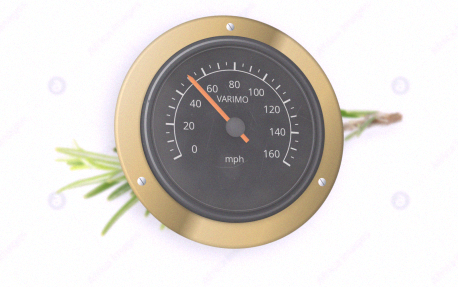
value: **50** mph
